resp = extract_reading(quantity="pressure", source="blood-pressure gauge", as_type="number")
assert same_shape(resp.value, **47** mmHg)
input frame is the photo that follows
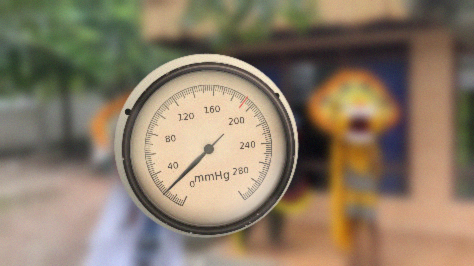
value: **20** mmHg
